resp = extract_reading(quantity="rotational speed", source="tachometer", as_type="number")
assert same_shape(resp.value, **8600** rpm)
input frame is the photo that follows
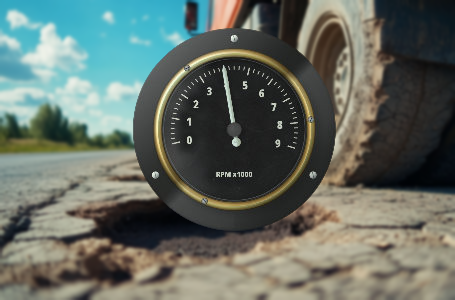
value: **4000** rpm
